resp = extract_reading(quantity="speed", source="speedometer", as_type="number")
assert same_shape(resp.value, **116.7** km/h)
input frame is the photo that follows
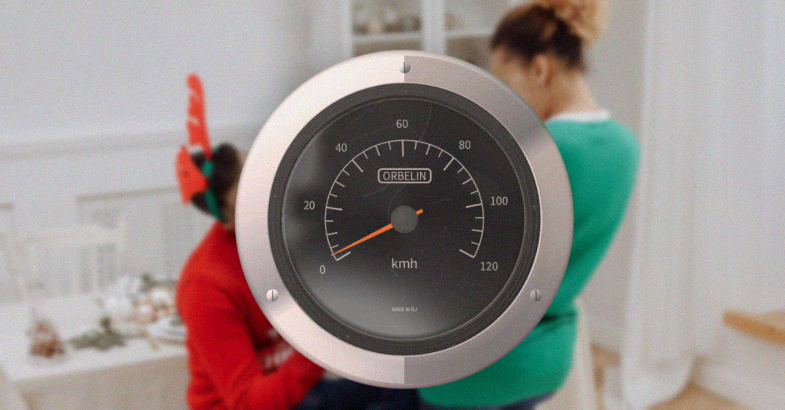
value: **2.5** km/h
